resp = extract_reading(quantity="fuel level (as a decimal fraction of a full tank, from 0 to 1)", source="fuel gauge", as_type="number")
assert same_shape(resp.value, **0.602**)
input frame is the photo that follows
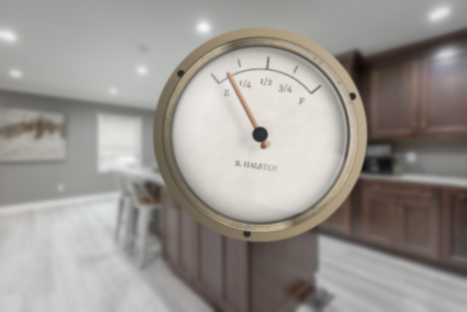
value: **0.125**
